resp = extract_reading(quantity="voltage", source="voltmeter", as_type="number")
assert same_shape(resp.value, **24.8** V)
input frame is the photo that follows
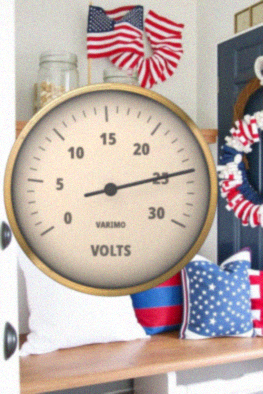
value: **25** V
